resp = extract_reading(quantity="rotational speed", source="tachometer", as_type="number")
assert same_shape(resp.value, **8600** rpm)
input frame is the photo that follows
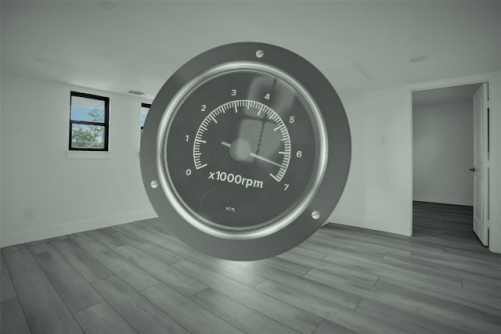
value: **6500** rpm
